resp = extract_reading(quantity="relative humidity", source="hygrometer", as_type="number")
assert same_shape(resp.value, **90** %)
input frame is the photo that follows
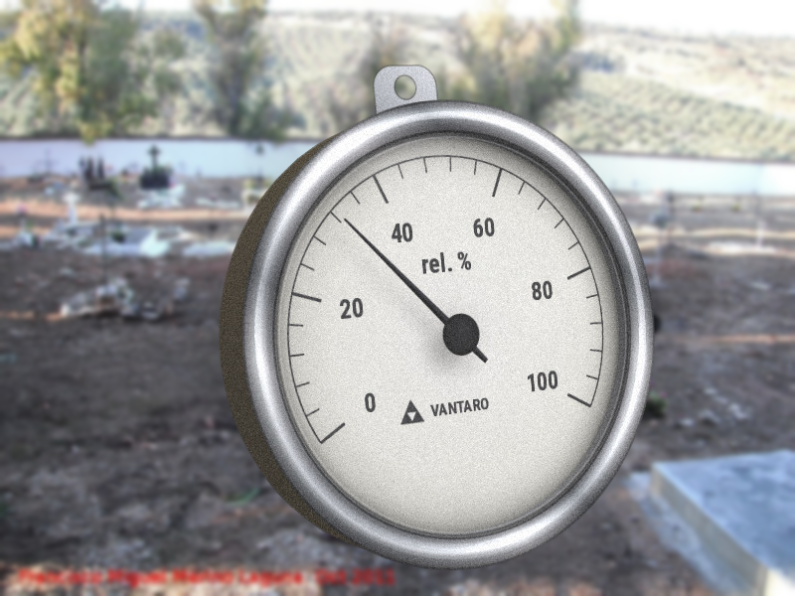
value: **32** %
